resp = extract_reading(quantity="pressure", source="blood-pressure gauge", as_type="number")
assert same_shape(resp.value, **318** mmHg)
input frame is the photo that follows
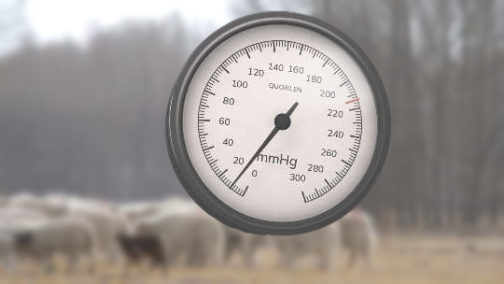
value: **10** mmHg
